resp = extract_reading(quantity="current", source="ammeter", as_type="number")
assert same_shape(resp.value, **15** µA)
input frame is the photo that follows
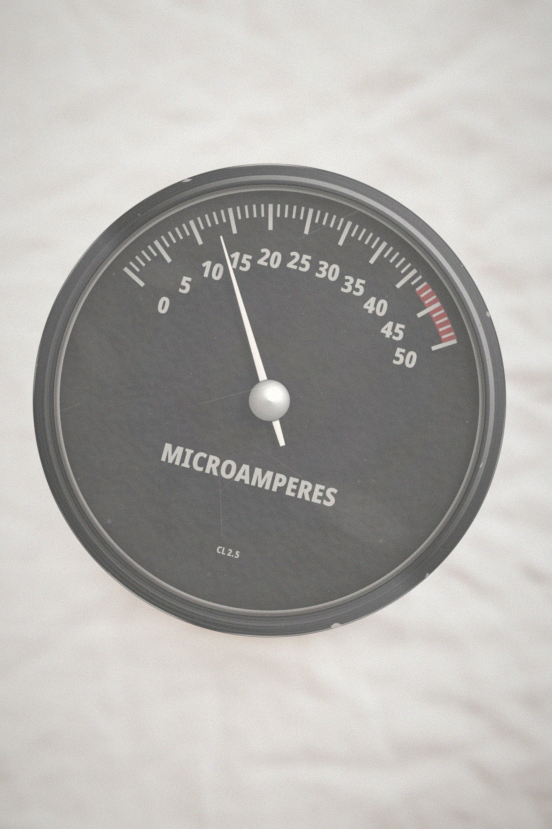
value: **13** µA
